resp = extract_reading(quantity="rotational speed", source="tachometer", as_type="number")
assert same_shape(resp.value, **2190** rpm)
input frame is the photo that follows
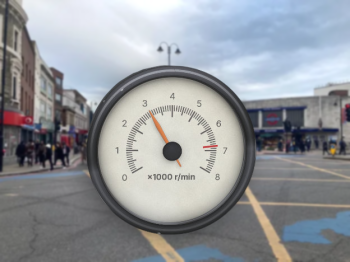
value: **3000** rpm
